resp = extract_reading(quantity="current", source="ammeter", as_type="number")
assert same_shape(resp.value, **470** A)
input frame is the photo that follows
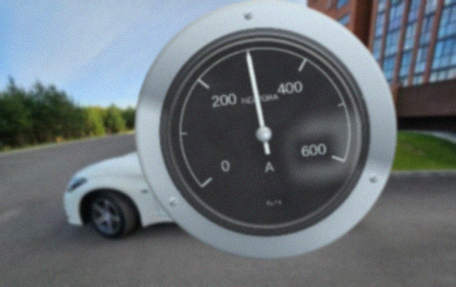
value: **300** A
